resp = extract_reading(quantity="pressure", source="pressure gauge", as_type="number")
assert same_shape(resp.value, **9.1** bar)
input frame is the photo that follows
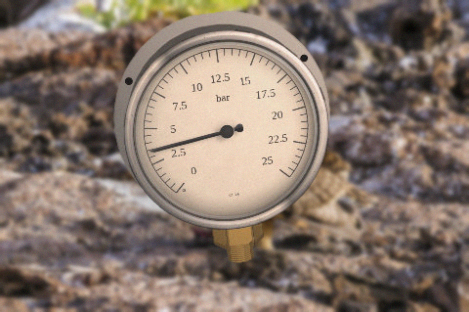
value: **3.5** bar
